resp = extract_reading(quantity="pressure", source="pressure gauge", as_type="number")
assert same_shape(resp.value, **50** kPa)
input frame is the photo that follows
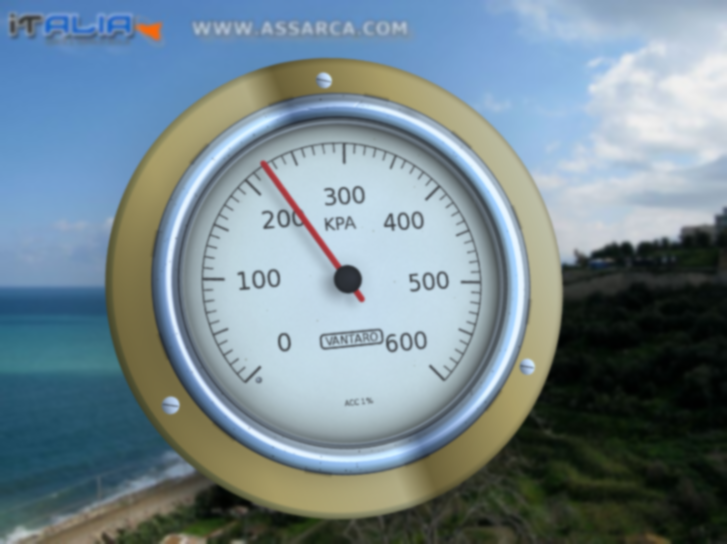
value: **220** kPa
